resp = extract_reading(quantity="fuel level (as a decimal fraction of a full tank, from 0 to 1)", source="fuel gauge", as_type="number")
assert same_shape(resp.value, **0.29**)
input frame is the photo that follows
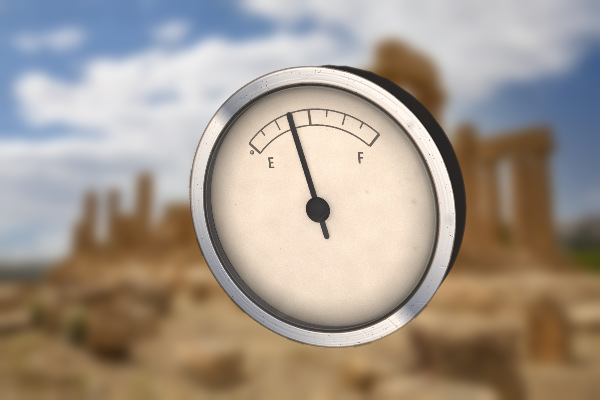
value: **0.375**
